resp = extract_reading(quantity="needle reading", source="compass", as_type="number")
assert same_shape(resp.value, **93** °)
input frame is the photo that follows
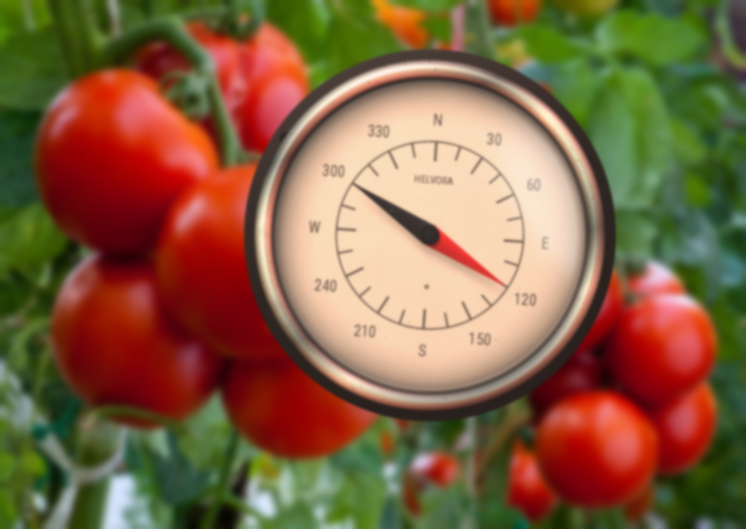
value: **120** °
